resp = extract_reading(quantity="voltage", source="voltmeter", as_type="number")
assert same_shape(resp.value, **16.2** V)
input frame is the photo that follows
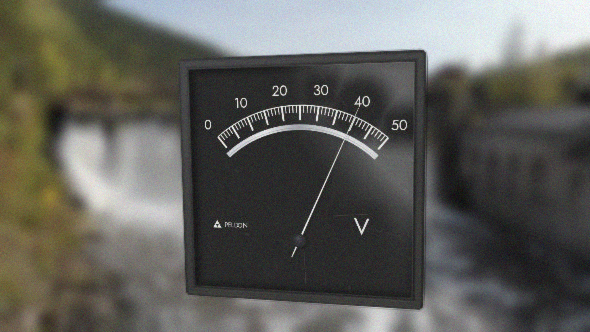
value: **40** V
